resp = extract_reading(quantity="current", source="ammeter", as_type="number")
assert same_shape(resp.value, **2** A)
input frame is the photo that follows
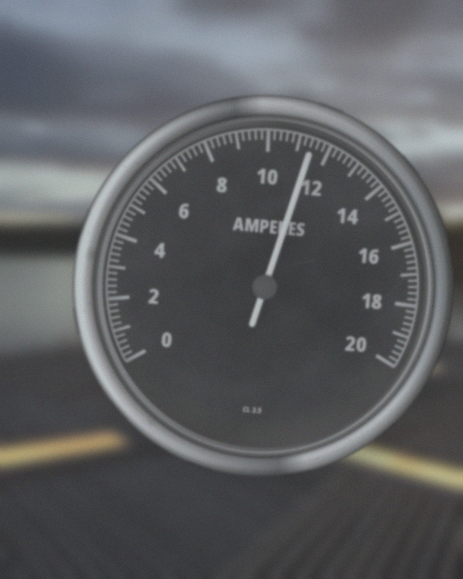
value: **11.4** A
